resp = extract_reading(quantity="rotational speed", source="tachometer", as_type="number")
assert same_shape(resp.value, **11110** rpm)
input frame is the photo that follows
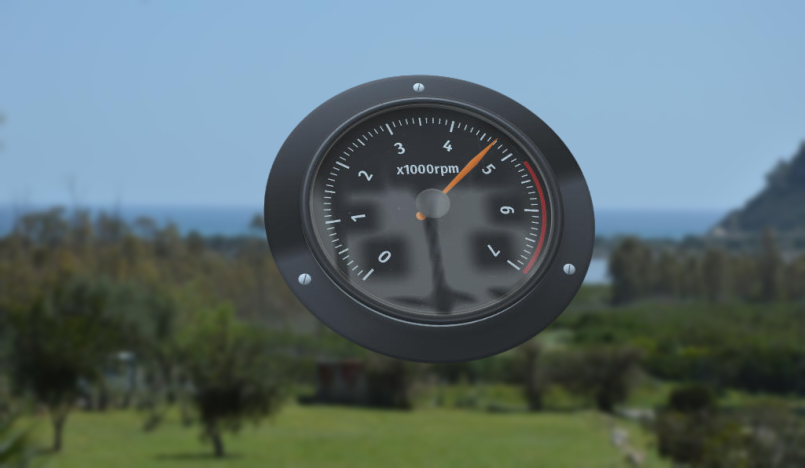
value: **4700** rpm
